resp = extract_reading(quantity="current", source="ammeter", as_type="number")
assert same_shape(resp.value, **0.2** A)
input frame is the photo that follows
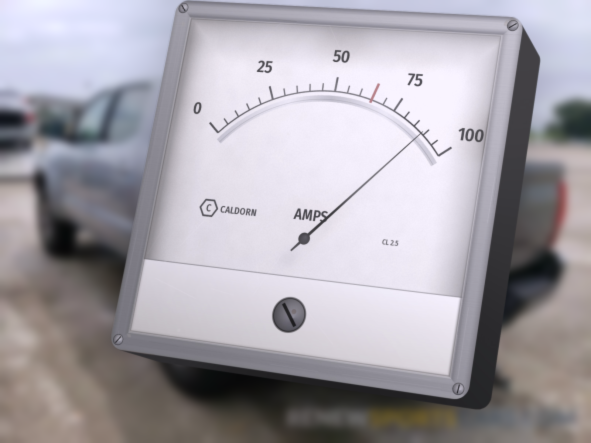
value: **90** A
